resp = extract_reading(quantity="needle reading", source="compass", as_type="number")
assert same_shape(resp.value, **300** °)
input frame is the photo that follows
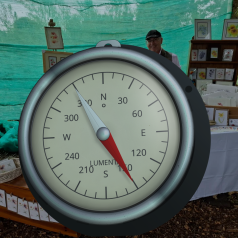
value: **150** °
